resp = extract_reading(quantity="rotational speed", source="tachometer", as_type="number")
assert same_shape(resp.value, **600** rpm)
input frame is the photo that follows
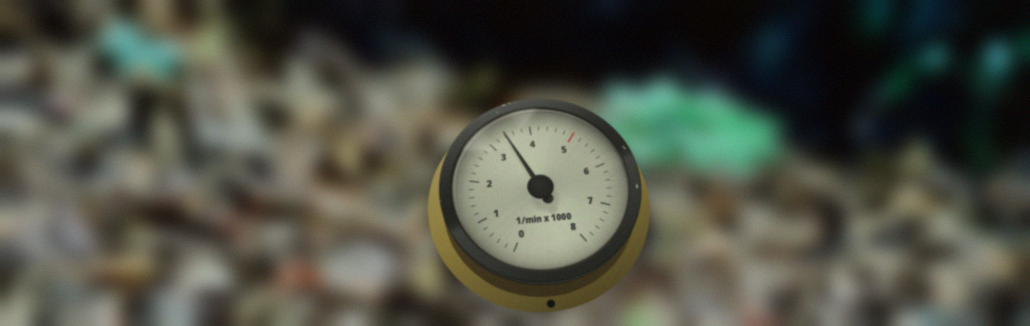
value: **3400** rpm
